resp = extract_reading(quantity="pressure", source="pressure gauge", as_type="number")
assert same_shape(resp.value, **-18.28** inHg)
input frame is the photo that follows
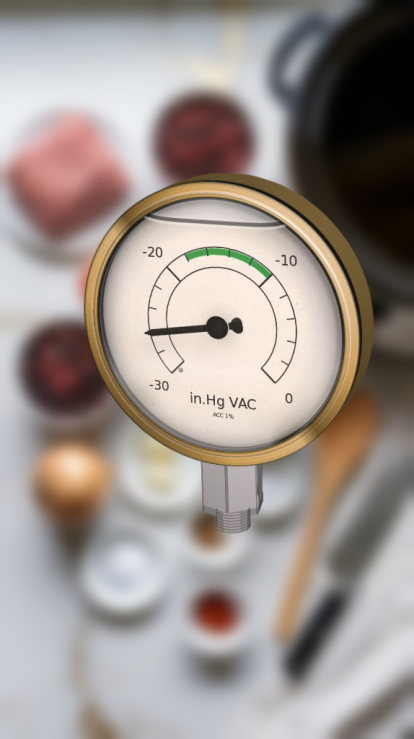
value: **-26** inHg
